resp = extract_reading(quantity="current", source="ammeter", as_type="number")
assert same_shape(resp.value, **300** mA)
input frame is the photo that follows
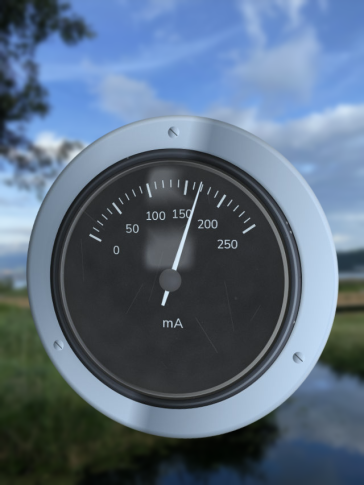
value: **170** mA
